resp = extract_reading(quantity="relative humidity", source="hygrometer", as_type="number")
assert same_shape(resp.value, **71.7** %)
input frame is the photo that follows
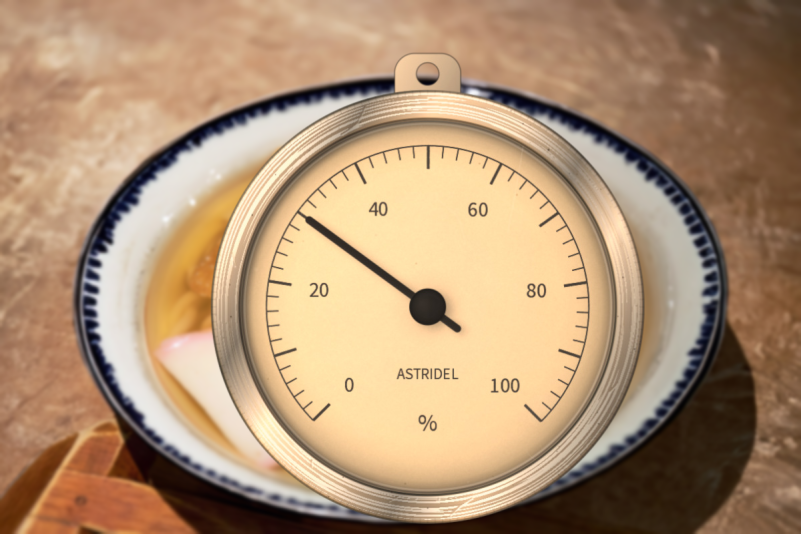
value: **30** %
